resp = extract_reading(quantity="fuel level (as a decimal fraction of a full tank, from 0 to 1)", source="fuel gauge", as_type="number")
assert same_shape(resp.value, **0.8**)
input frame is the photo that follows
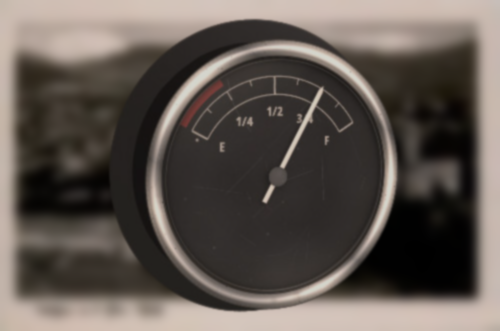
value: **0.75**
